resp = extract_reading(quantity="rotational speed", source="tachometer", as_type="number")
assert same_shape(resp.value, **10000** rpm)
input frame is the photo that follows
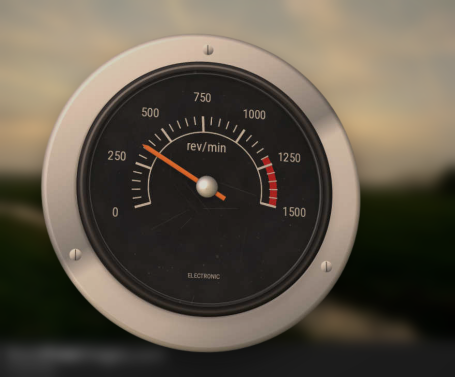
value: **350** rpm
